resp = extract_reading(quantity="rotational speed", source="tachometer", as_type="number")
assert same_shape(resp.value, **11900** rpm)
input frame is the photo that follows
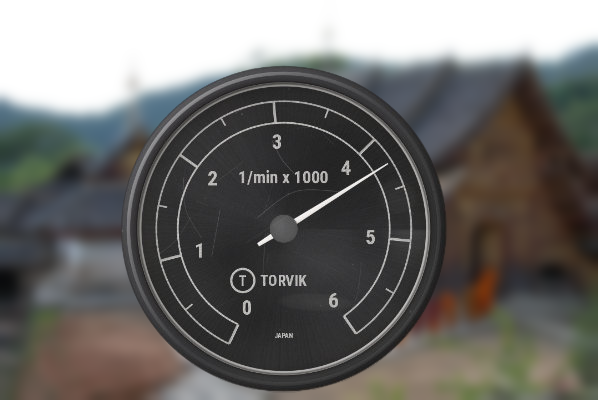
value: **4250** rpm
